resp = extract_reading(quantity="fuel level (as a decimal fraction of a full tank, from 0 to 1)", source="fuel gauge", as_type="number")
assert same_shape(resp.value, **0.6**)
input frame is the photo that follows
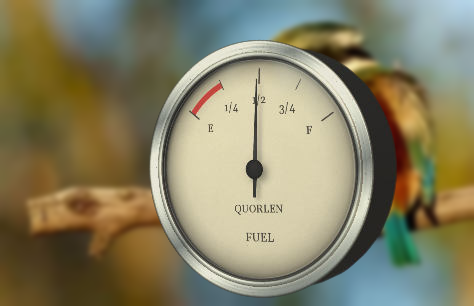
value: **0.5**
